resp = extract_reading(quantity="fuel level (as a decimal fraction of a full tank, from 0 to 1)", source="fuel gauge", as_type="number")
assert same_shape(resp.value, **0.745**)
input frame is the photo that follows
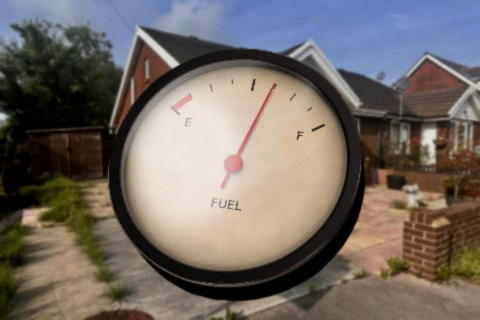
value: **0.625**
